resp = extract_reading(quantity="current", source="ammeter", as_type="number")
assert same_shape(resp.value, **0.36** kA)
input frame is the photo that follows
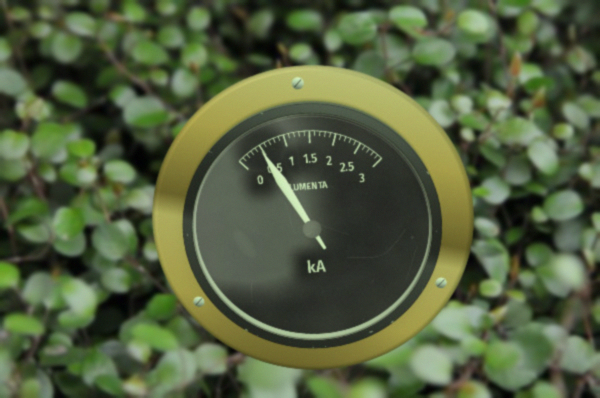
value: **0.5** kA
